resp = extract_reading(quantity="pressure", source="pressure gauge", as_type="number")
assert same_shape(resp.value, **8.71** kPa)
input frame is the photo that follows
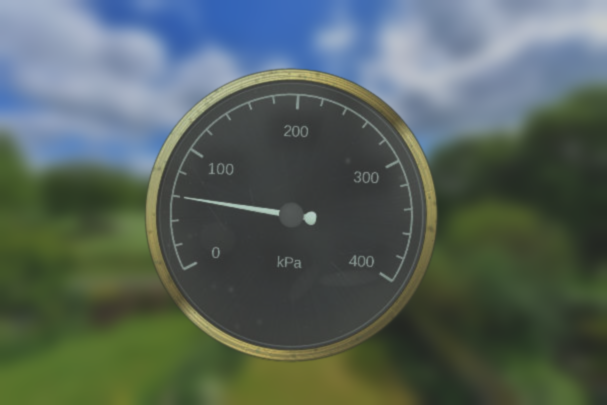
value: **60** kPa
